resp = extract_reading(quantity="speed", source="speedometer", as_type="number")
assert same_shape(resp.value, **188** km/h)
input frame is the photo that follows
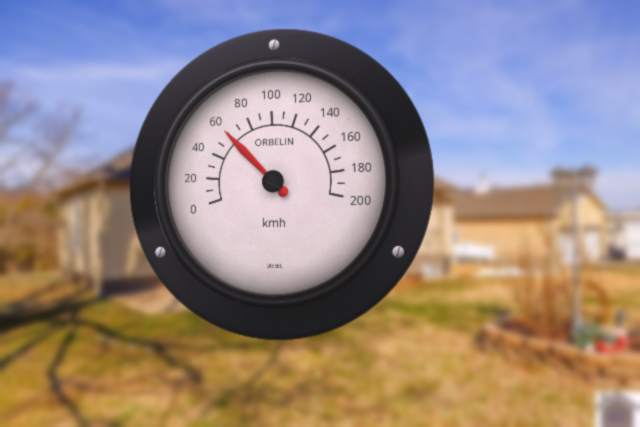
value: **60** km/h
